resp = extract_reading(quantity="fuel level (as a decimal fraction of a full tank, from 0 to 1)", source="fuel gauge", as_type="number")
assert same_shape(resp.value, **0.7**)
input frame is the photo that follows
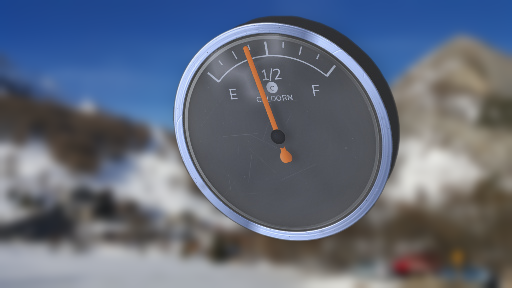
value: **0.375**
